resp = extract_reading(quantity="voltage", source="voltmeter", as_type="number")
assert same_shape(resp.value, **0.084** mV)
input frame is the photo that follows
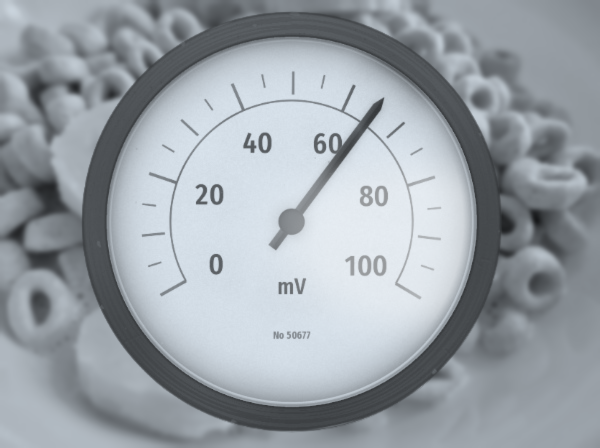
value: **65** mV
